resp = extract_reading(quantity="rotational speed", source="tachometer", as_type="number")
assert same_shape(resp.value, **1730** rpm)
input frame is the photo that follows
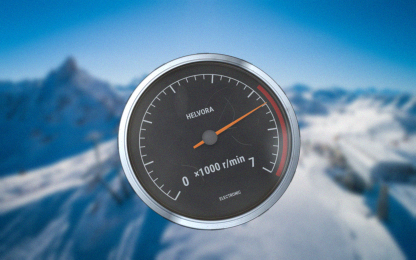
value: **5400** rpm
